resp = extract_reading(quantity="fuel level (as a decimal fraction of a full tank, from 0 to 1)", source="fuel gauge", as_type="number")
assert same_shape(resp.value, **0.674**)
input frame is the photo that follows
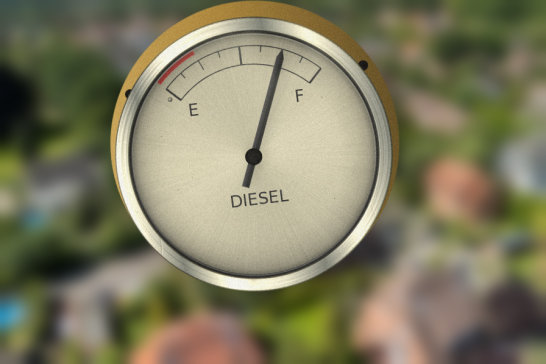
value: **0.75**
